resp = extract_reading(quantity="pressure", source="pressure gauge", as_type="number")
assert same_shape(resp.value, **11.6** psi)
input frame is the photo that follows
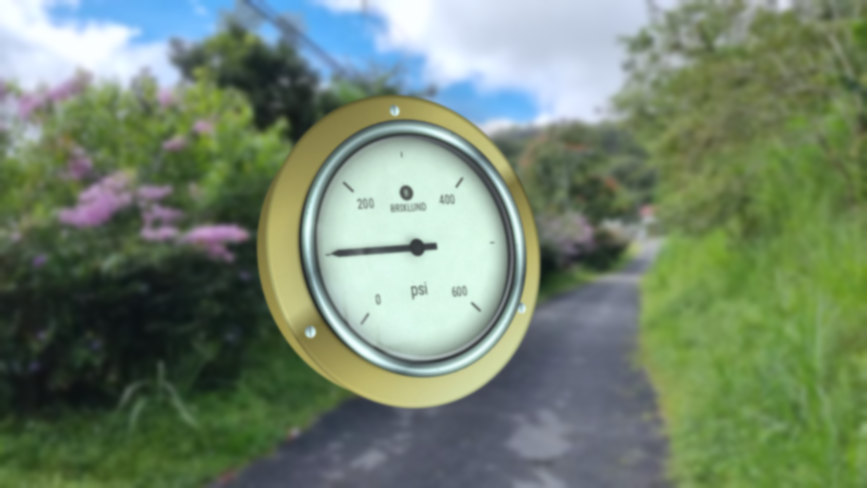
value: **100** psi
